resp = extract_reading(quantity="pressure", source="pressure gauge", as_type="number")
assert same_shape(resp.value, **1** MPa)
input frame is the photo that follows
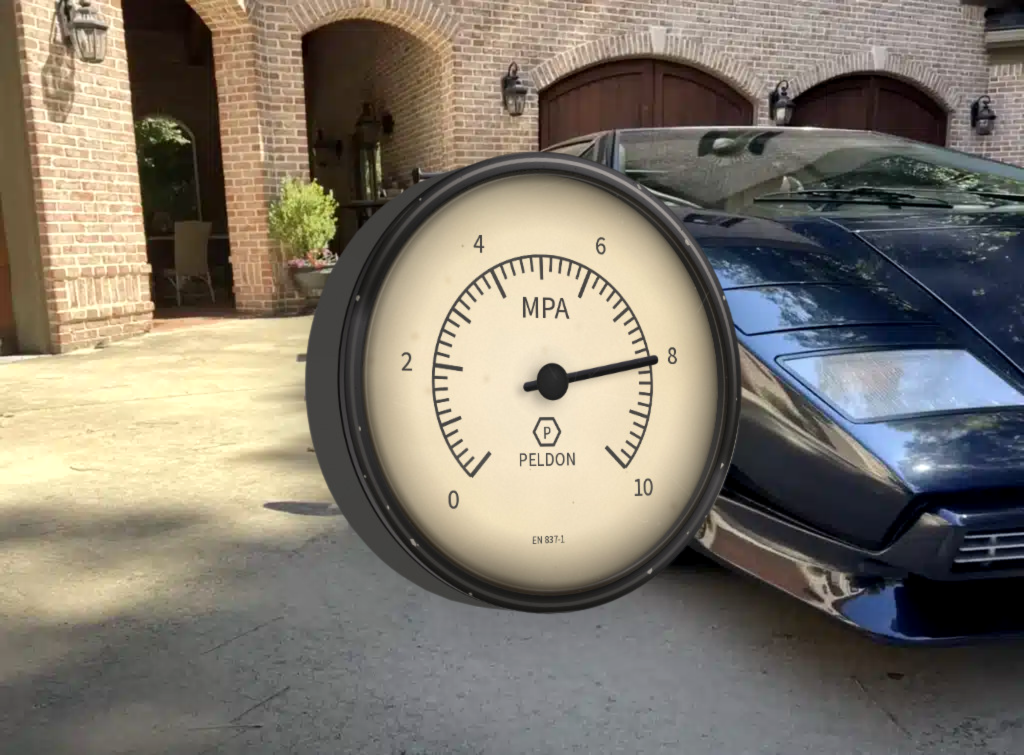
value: **8** MPa
